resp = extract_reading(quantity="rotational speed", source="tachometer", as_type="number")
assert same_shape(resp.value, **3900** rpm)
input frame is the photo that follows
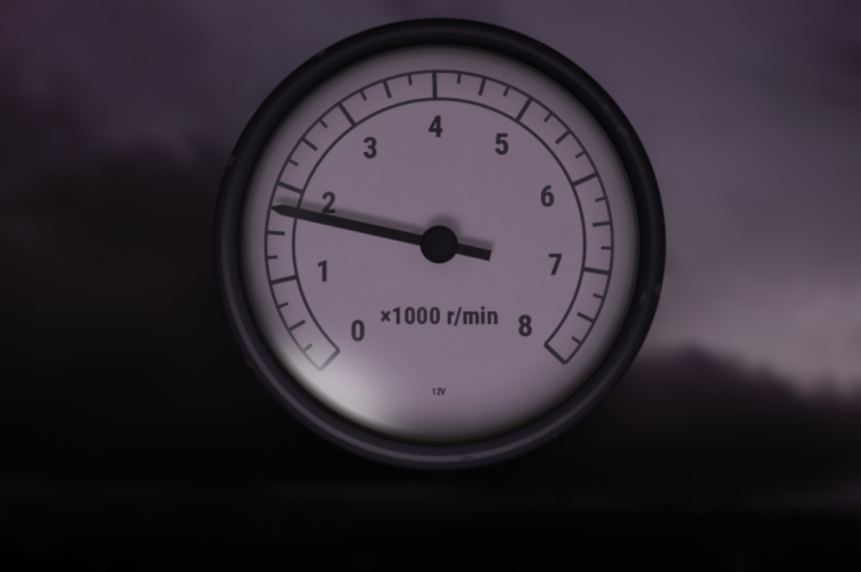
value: **1750** rpm
